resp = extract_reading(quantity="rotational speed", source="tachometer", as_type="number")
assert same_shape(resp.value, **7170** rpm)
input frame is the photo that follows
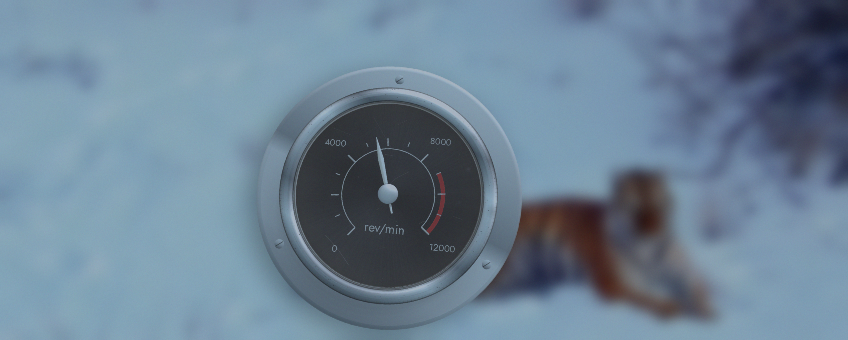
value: **5500** rpm
